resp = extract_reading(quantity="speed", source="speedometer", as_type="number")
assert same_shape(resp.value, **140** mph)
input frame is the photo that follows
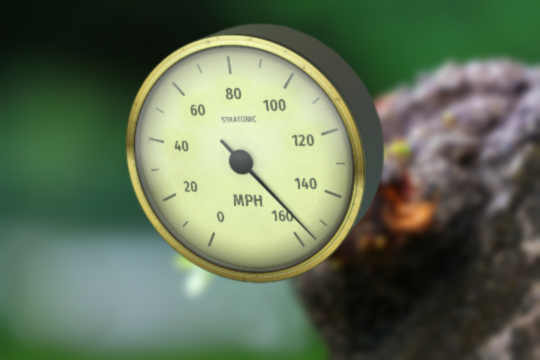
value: **155** mph
